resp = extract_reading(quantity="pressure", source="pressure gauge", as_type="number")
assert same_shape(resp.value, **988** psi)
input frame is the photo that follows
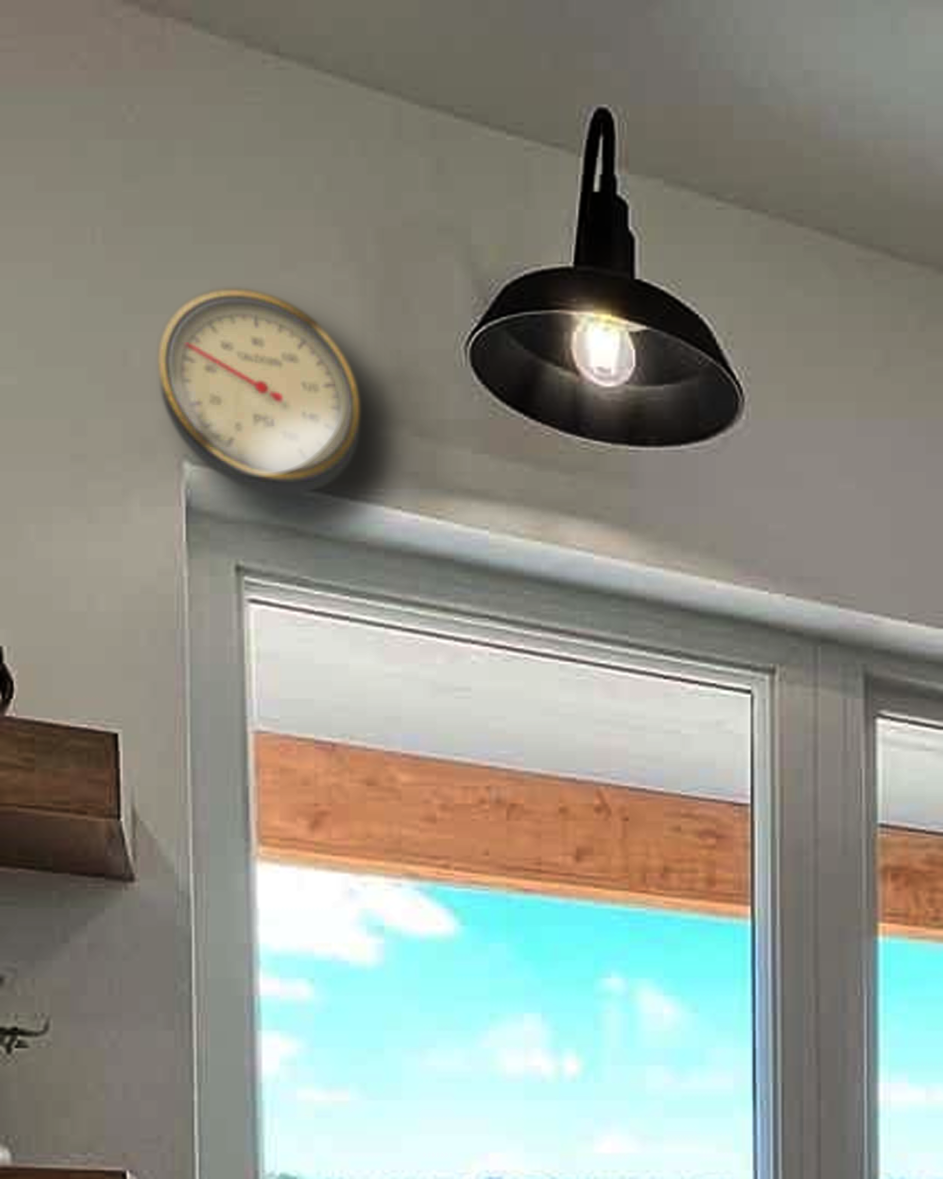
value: **45** psi
